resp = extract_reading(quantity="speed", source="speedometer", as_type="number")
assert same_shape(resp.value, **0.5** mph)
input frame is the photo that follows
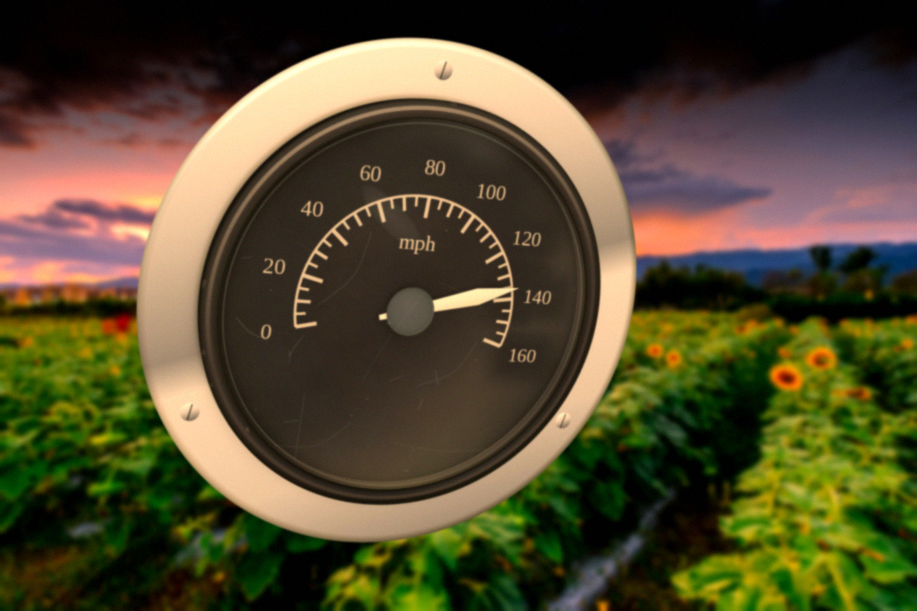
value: **135** mph
